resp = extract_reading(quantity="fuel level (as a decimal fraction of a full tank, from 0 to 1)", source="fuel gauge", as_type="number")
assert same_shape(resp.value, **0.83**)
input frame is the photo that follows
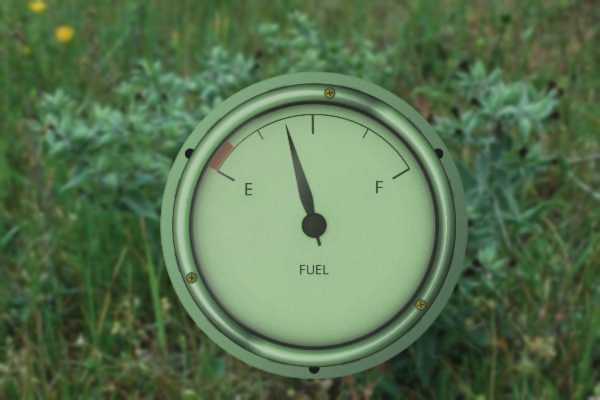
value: **0.375**
